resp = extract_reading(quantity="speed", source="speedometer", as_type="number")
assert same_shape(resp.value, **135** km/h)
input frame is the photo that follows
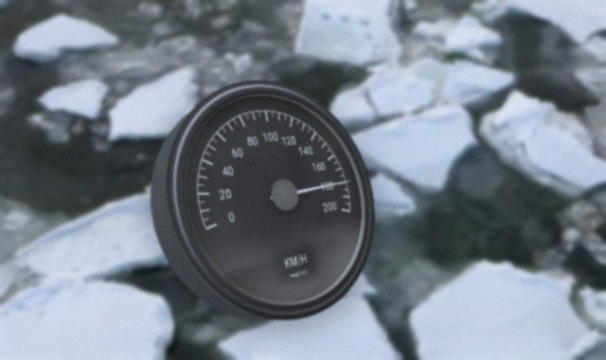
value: **180** km/h
